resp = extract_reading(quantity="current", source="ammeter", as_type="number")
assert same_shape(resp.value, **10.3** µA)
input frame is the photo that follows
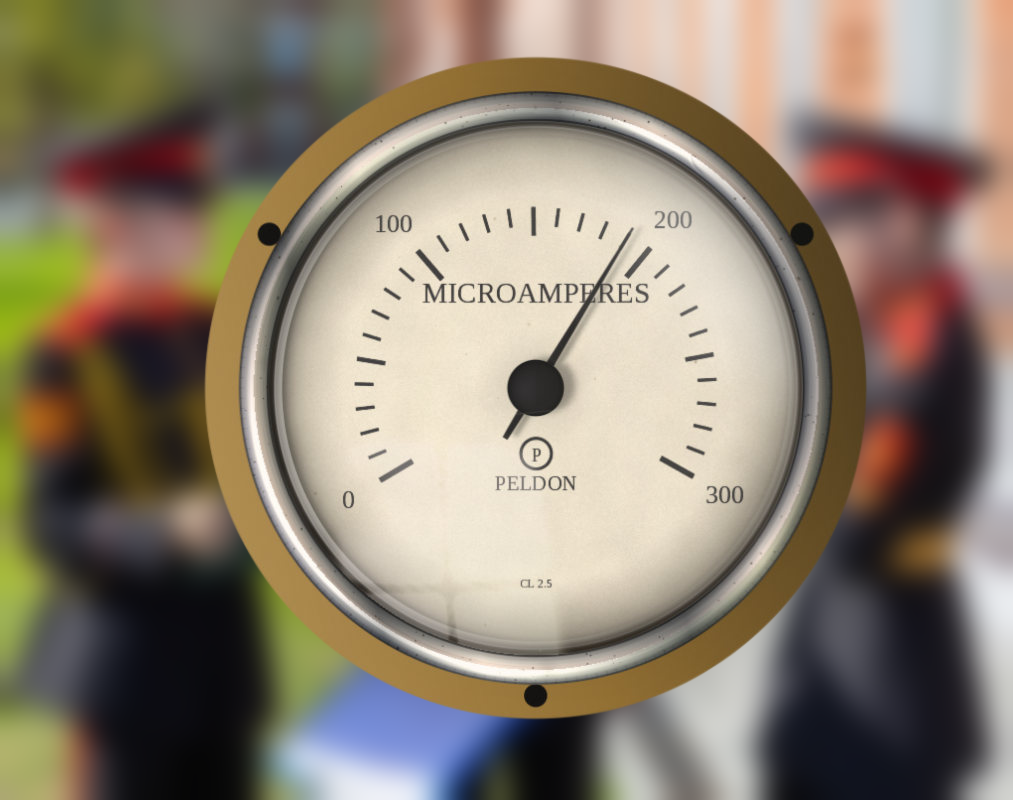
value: **190** µA
